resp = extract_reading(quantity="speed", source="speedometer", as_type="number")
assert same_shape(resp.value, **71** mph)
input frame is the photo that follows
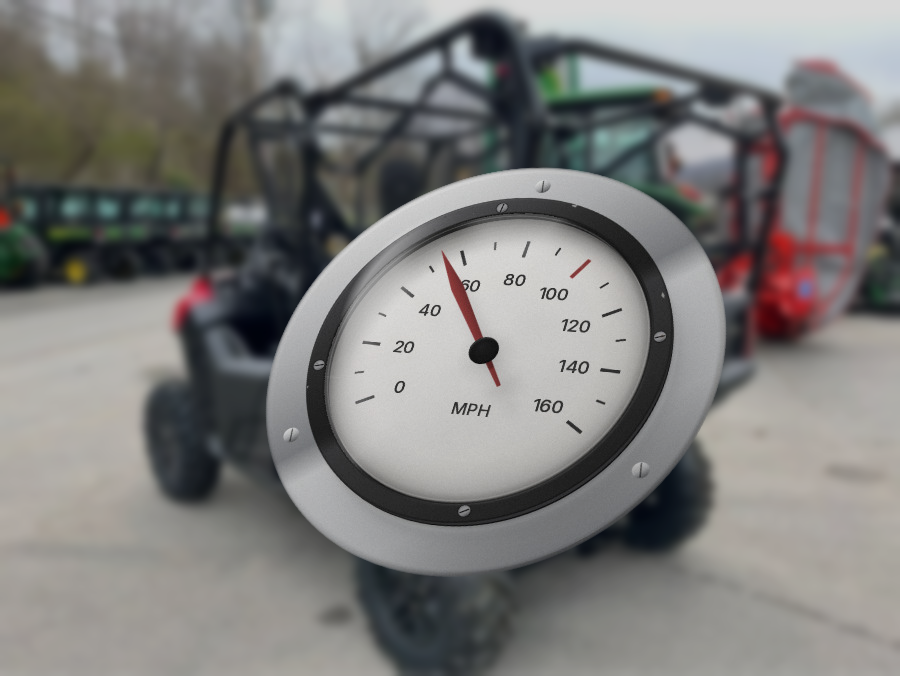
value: **55** mph
